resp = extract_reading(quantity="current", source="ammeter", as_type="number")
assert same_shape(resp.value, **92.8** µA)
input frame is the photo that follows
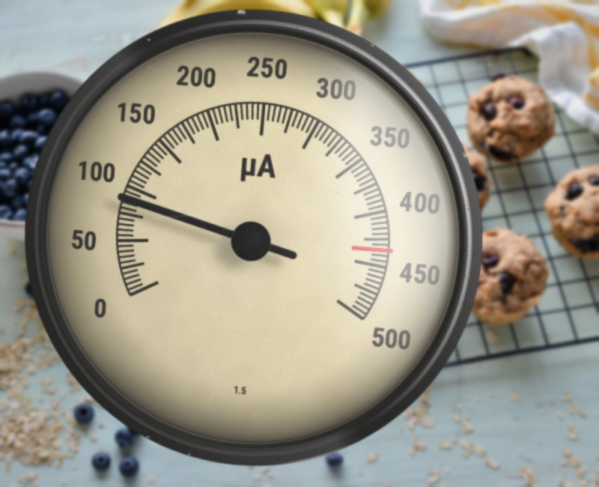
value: **90** µA
